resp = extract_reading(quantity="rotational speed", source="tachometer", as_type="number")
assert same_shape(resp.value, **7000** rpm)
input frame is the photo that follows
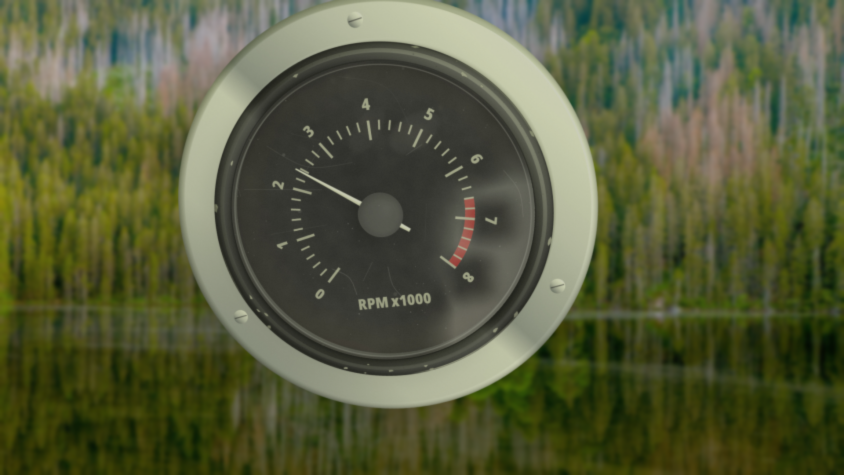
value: **2400** rpm
